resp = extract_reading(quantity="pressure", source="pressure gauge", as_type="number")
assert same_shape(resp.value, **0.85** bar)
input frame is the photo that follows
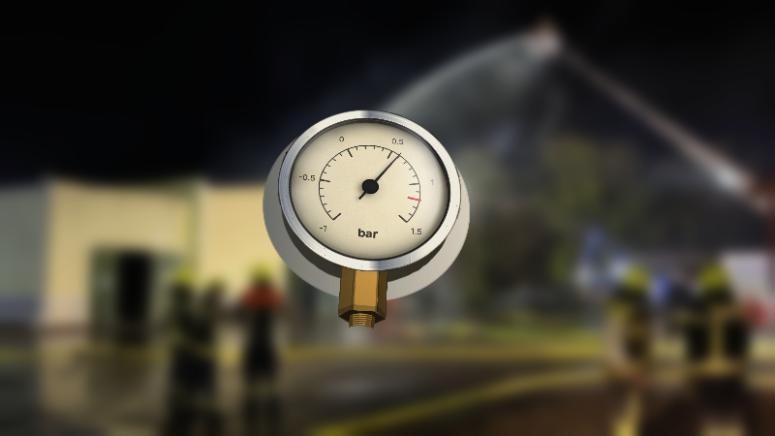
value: **0.6** bar
